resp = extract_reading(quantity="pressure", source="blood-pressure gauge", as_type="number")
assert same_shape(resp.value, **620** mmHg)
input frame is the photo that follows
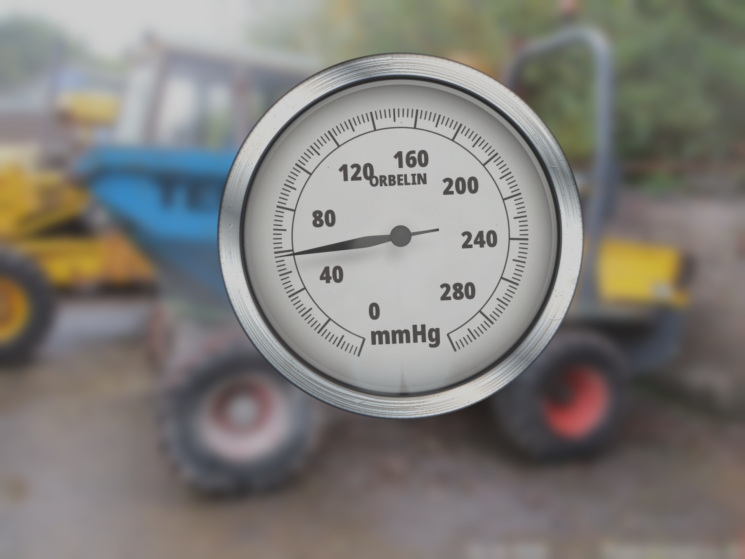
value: **58** mmHg
